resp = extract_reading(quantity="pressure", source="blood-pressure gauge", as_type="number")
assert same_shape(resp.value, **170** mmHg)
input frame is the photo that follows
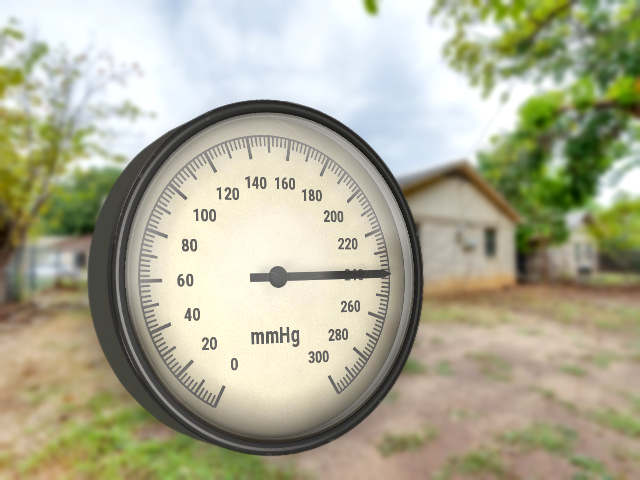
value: **240** mmHg
